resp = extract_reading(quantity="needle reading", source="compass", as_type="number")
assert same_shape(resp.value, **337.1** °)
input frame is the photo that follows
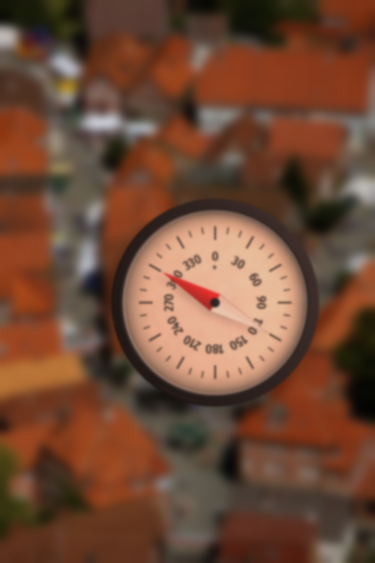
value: **300** °
